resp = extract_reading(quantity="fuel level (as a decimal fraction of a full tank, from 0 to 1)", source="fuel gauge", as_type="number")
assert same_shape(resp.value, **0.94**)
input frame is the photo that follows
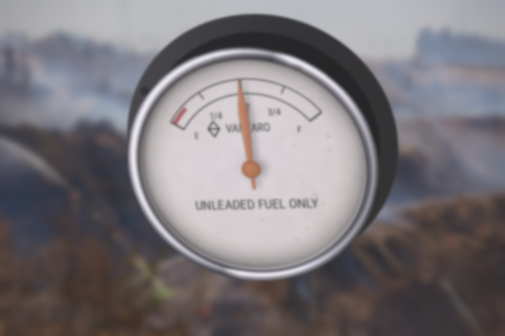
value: **0.5**
